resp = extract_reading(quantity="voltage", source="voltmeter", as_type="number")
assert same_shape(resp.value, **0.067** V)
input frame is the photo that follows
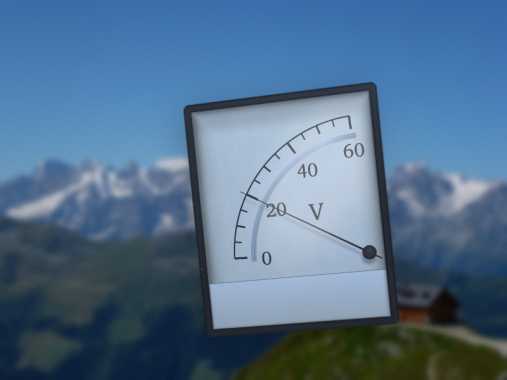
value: **20** V
